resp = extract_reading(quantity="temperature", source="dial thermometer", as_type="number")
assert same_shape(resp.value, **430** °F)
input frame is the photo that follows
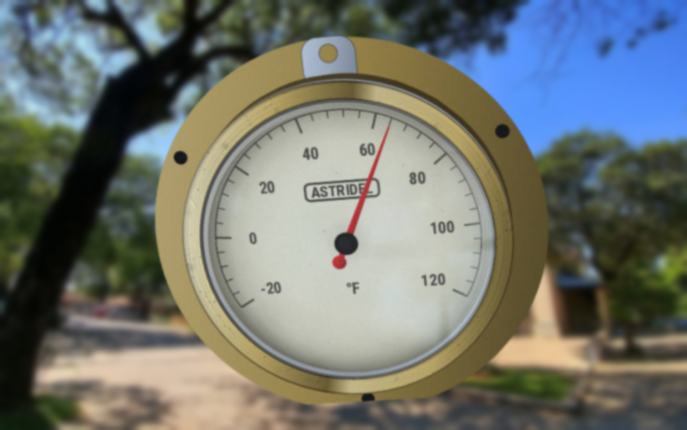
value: **64** °F
